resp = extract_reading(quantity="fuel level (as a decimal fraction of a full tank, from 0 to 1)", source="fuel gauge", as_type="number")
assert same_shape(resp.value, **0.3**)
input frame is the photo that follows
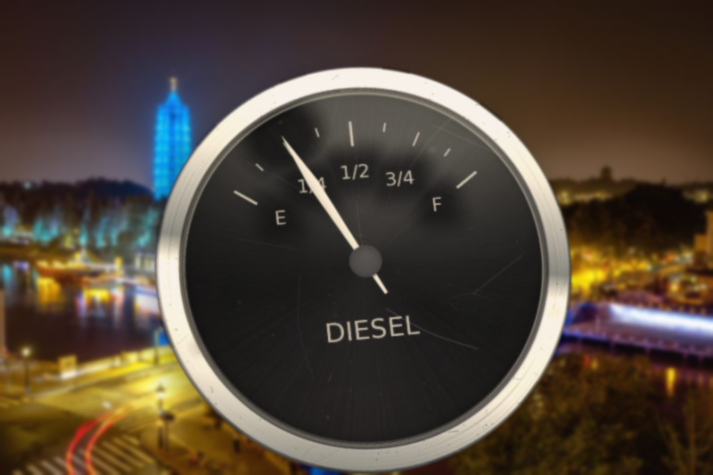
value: **0.25**
